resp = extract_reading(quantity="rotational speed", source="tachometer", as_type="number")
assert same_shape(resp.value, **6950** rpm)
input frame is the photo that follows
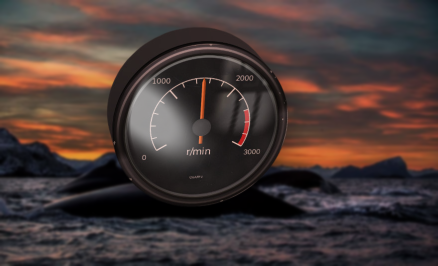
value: **1500** rpm
